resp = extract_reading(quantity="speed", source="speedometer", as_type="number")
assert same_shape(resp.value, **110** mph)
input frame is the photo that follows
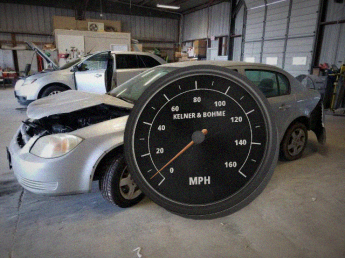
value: **5** mph
